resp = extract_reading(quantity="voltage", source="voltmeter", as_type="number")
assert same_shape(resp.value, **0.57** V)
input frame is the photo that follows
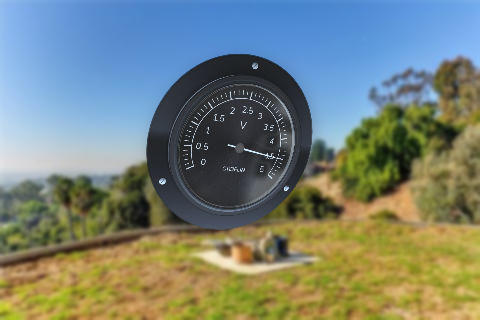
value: **4.5** V
